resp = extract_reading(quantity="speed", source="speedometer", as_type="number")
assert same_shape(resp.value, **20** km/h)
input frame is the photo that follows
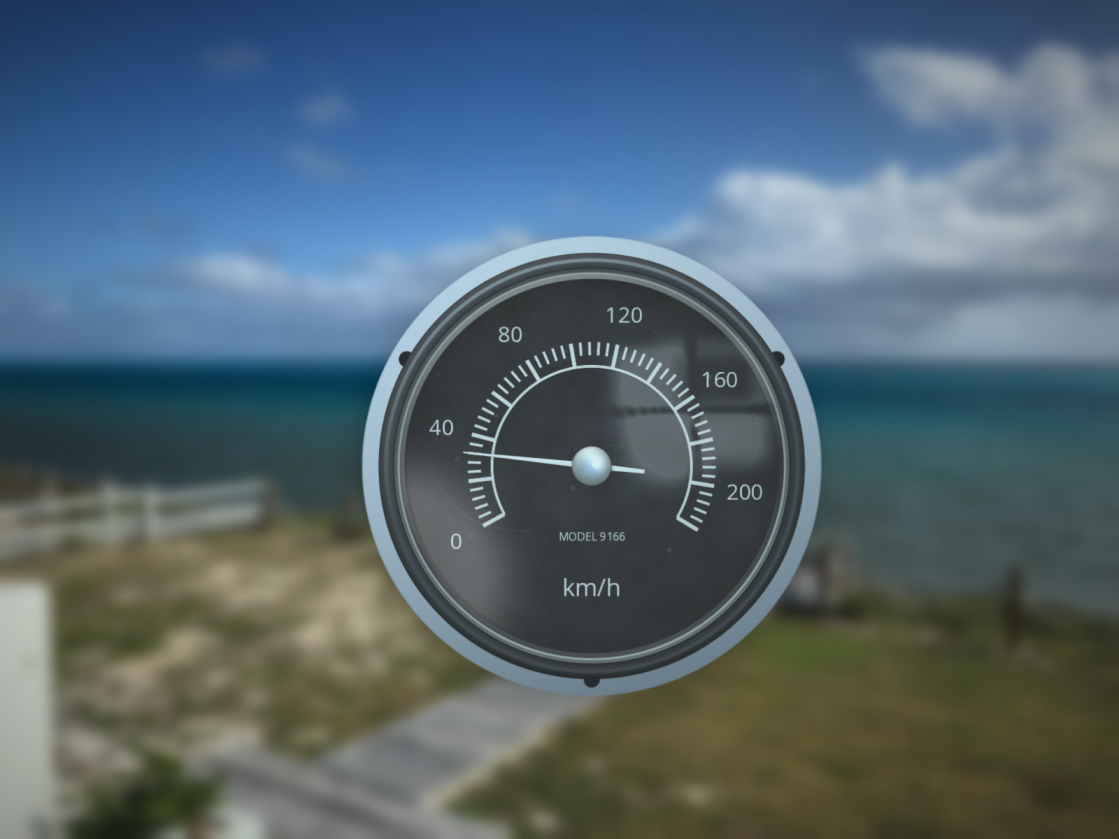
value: **32** km/h
